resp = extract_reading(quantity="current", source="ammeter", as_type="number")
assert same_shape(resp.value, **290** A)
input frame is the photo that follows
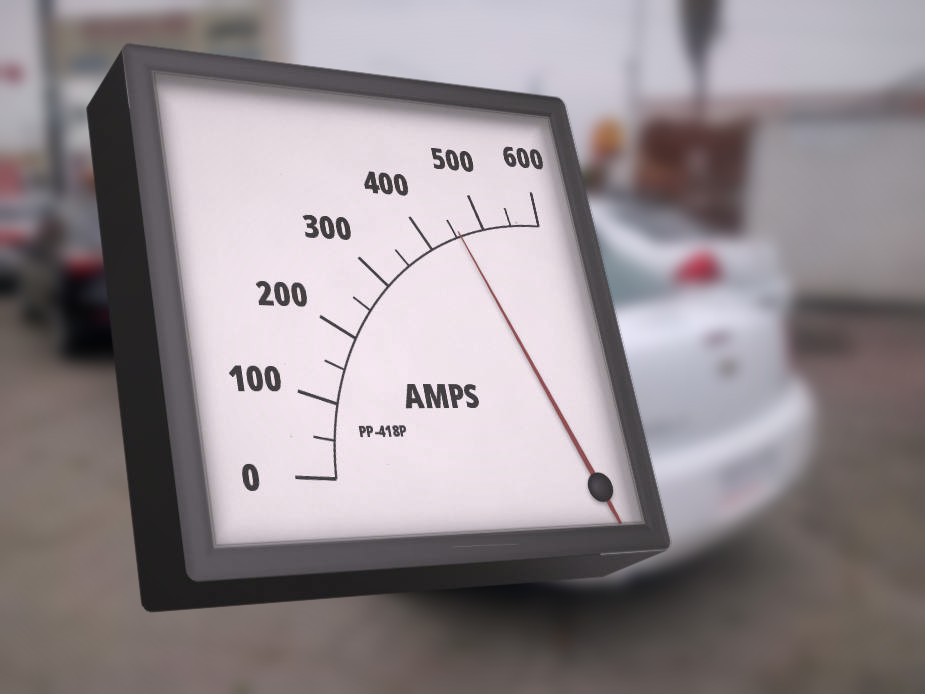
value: **450** A
